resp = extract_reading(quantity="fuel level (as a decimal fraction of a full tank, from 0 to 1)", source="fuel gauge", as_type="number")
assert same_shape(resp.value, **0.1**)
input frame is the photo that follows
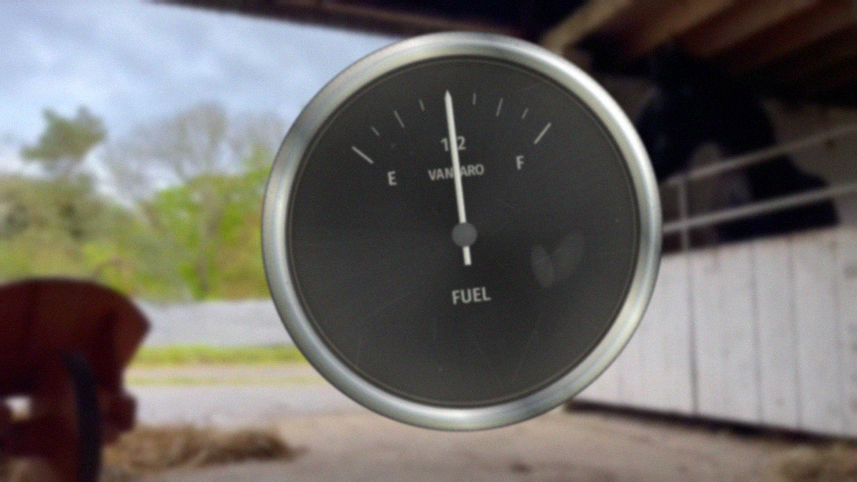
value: **0.5**
